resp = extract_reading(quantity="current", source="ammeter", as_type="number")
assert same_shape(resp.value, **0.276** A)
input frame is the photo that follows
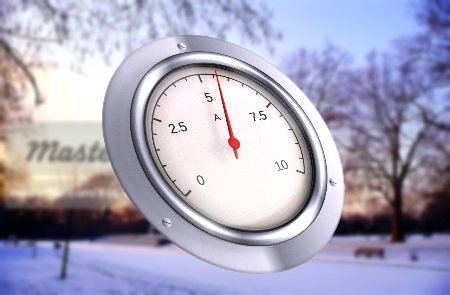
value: **5.5** A
